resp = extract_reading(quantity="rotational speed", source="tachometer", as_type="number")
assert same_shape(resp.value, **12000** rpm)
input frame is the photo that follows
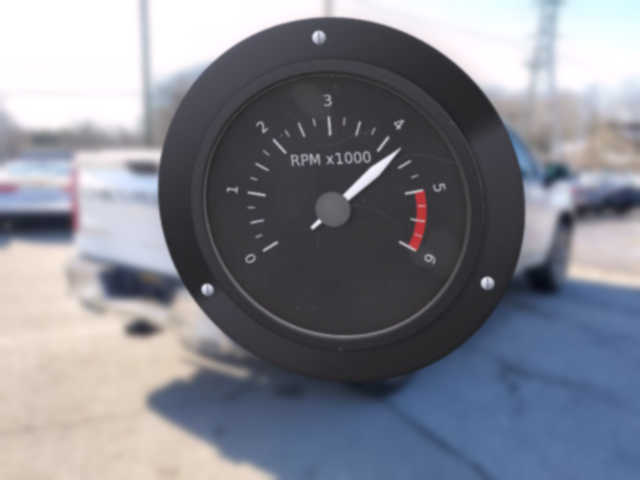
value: **4250** rpm
